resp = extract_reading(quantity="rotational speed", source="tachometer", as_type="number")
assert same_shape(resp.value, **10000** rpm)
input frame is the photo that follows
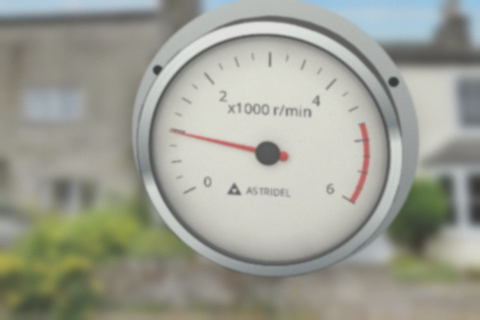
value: **1000** rpm
